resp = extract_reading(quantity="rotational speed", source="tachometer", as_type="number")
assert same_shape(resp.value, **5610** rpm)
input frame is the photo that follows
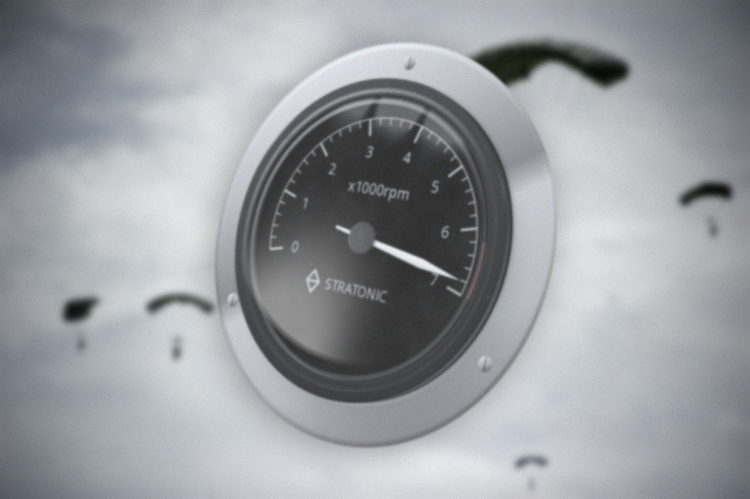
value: **6800** rpm
